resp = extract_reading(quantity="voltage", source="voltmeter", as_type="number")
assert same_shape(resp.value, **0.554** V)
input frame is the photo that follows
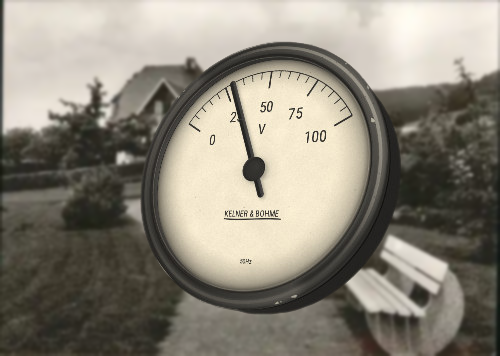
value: **30** V
